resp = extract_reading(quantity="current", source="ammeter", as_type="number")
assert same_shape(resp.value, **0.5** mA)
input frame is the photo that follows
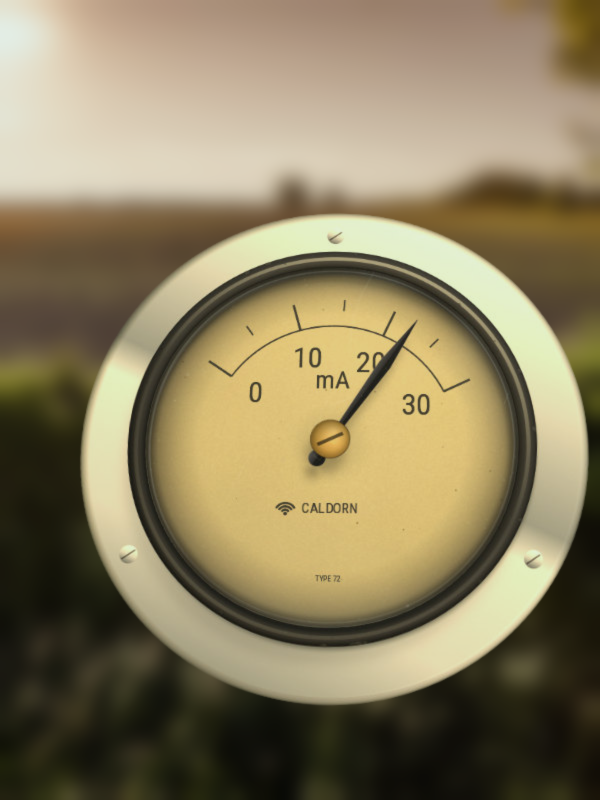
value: **22.5** mA
